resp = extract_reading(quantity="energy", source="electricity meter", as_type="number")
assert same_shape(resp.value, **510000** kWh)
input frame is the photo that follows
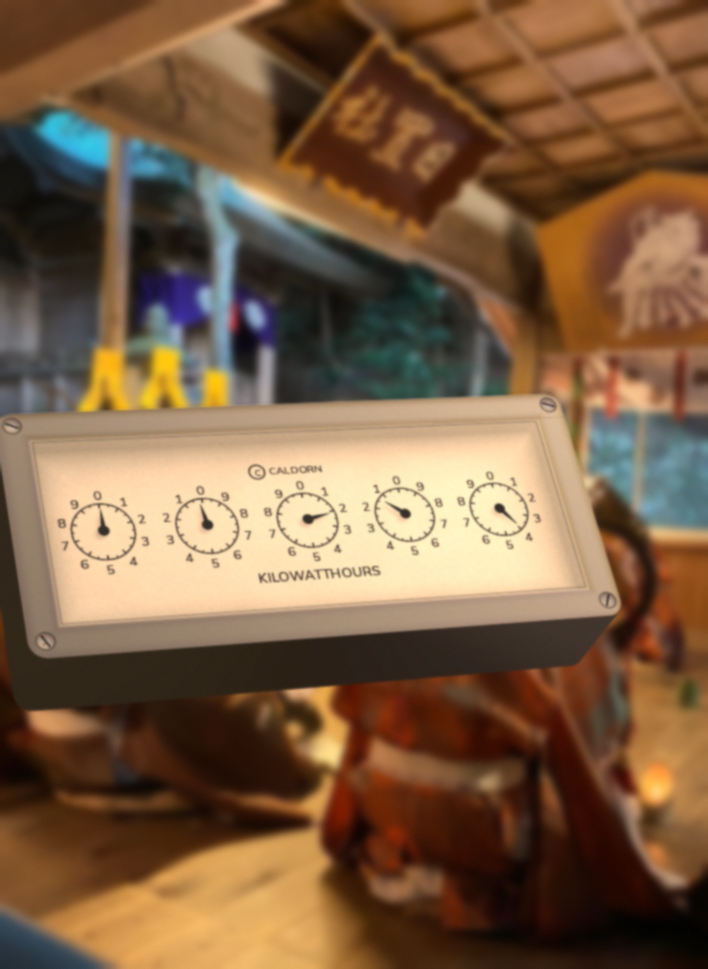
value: **214** kWh
